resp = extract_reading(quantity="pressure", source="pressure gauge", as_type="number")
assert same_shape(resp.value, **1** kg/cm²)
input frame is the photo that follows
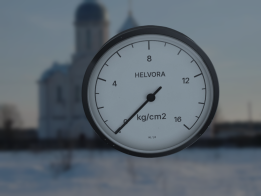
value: **0** kg/cm²
